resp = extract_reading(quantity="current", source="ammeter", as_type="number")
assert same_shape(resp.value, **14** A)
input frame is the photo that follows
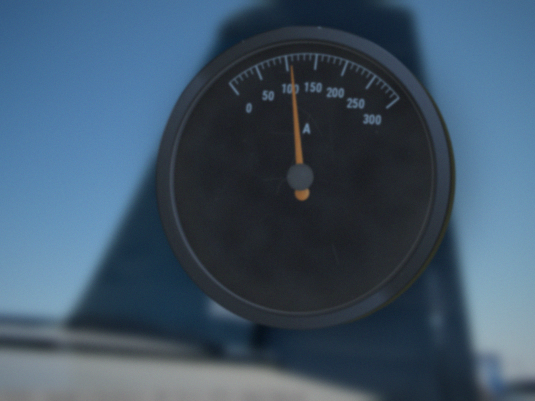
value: **110** A
